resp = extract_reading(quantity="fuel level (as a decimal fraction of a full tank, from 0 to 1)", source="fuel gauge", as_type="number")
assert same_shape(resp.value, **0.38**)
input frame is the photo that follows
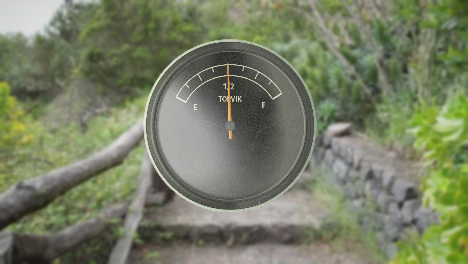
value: **0.5**
